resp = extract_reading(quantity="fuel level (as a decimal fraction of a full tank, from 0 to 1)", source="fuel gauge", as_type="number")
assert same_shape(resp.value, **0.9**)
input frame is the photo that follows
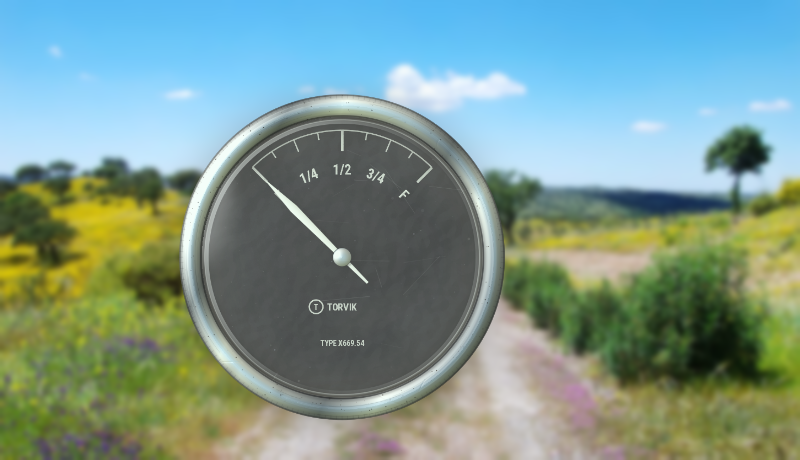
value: **0**
